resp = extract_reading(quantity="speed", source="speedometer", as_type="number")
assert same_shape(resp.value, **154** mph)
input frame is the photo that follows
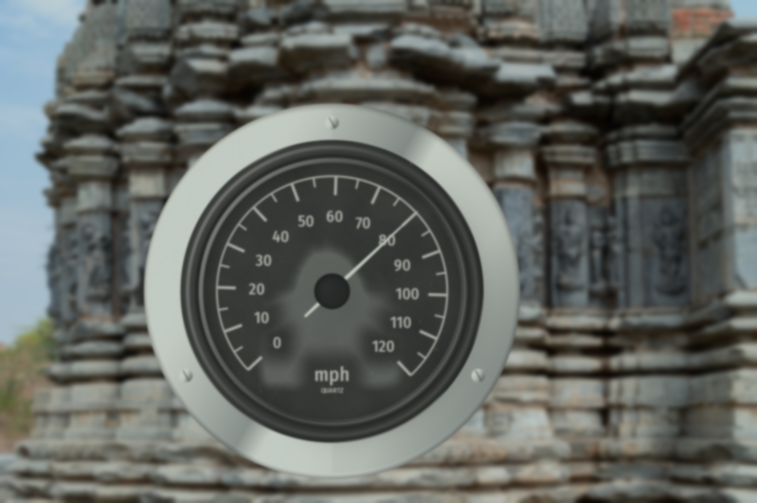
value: **80** mph
